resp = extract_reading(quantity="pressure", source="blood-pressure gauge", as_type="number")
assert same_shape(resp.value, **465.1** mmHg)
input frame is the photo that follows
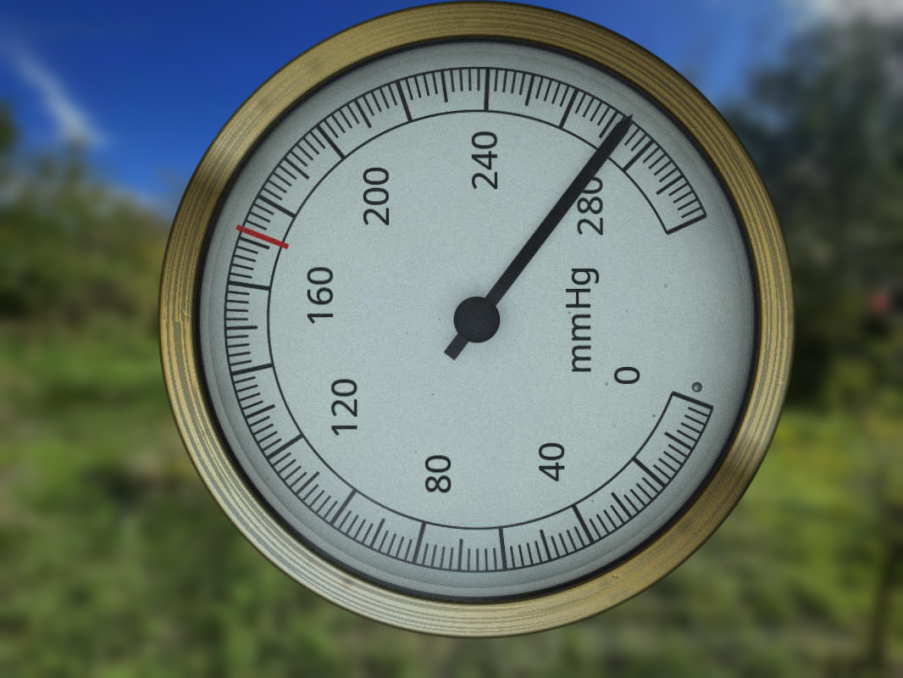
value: **273** mmHg
